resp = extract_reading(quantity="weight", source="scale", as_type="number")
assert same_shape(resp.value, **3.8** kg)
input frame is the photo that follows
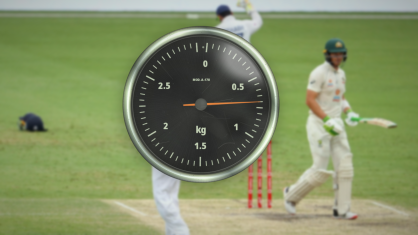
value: **0.7** kg
